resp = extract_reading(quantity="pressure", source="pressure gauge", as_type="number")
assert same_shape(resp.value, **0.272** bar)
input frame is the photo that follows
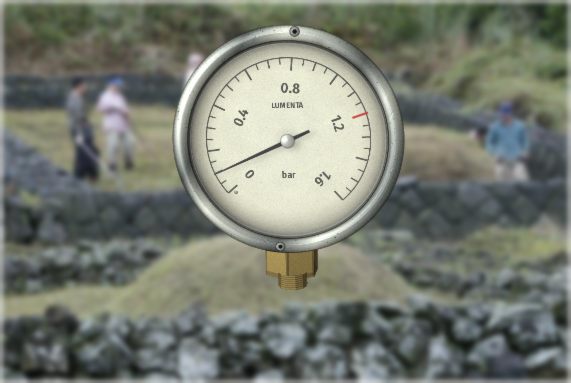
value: **0.1** bar
